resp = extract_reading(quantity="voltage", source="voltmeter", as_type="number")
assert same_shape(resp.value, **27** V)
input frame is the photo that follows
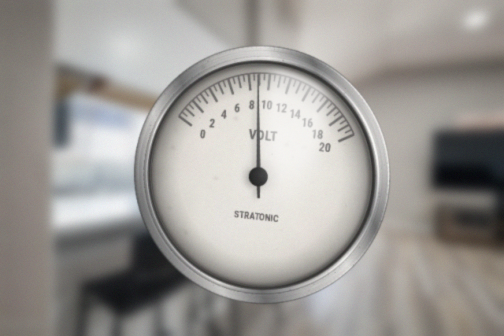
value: **9** V
